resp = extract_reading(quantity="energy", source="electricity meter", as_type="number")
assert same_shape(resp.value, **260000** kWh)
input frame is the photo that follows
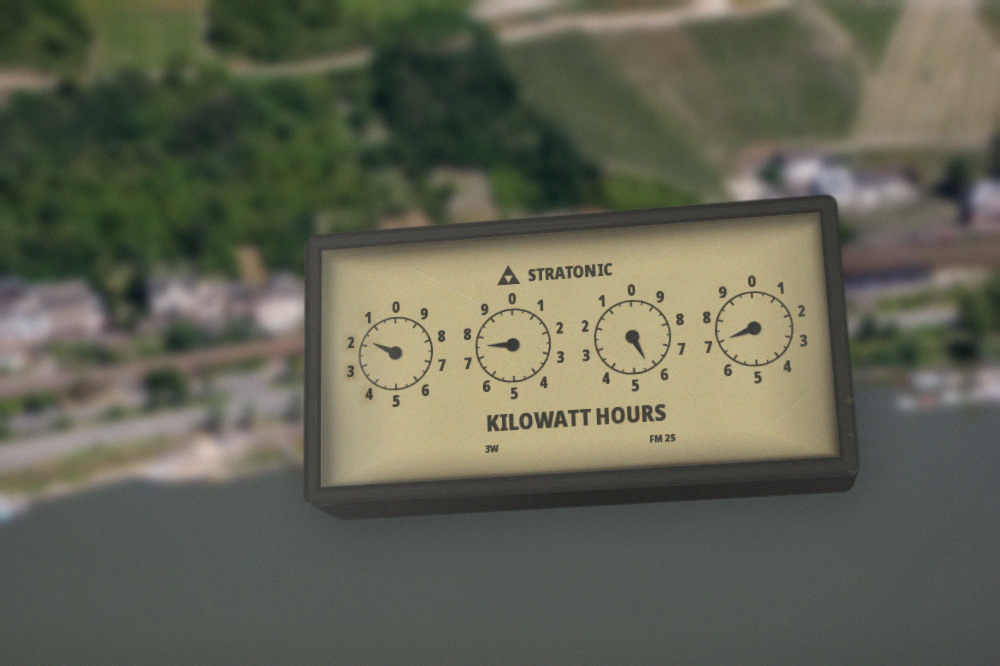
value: **1757** kWh
